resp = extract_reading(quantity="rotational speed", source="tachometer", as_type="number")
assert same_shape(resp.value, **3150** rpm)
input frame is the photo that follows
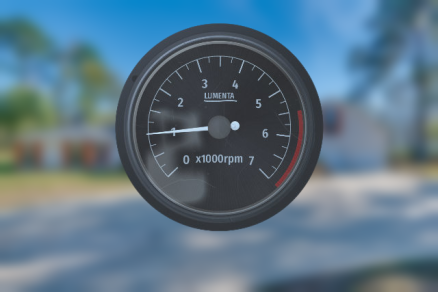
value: **1000** rpm
